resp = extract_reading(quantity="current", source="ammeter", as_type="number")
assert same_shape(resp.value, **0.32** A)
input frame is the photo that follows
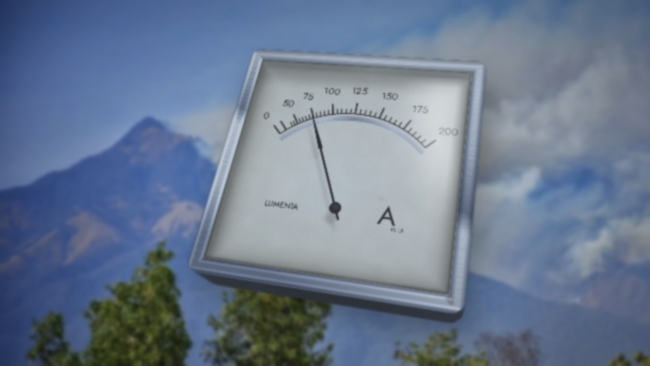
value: **75** A
